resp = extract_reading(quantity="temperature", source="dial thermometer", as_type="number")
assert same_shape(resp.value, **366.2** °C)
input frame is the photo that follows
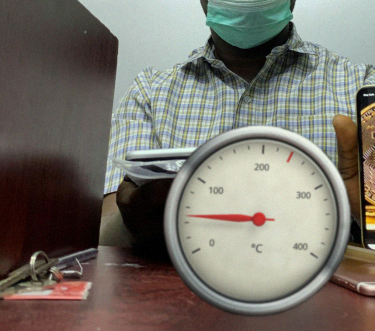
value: **50** °C
